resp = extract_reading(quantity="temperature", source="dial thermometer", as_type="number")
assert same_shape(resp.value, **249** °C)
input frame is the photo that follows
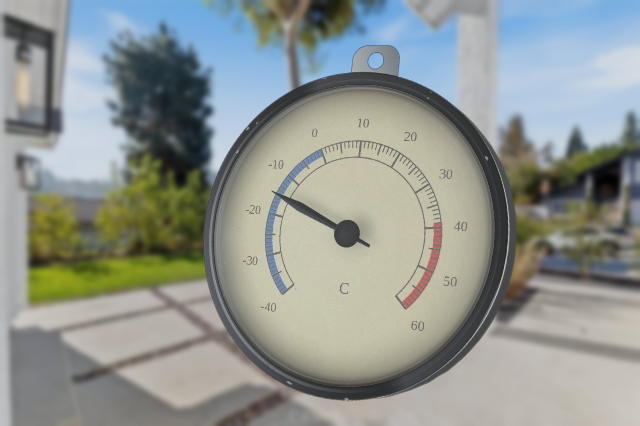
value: **-15** °C
